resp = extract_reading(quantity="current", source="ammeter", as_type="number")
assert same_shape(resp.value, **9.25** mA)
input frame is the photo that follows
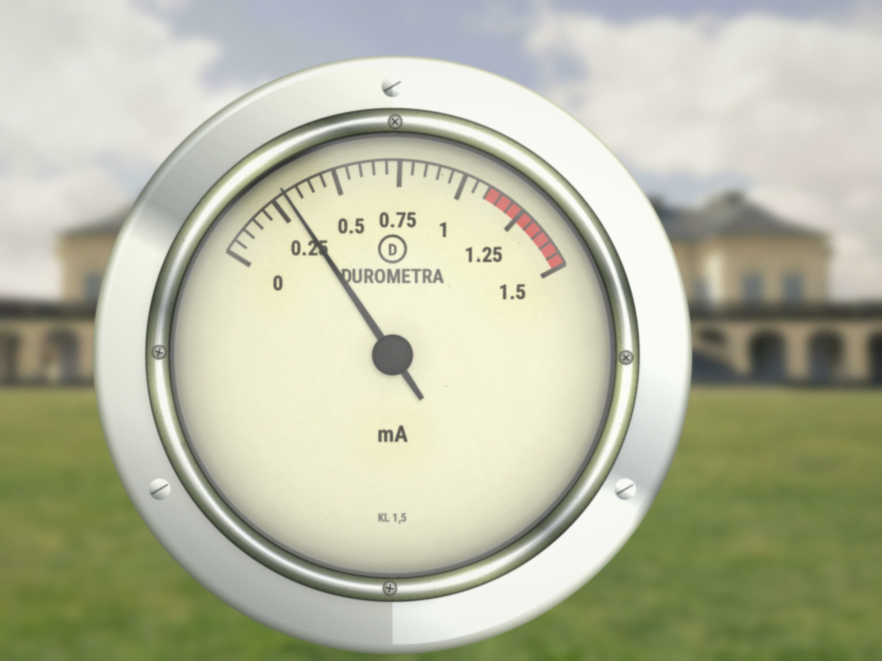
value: **0.3** mA
